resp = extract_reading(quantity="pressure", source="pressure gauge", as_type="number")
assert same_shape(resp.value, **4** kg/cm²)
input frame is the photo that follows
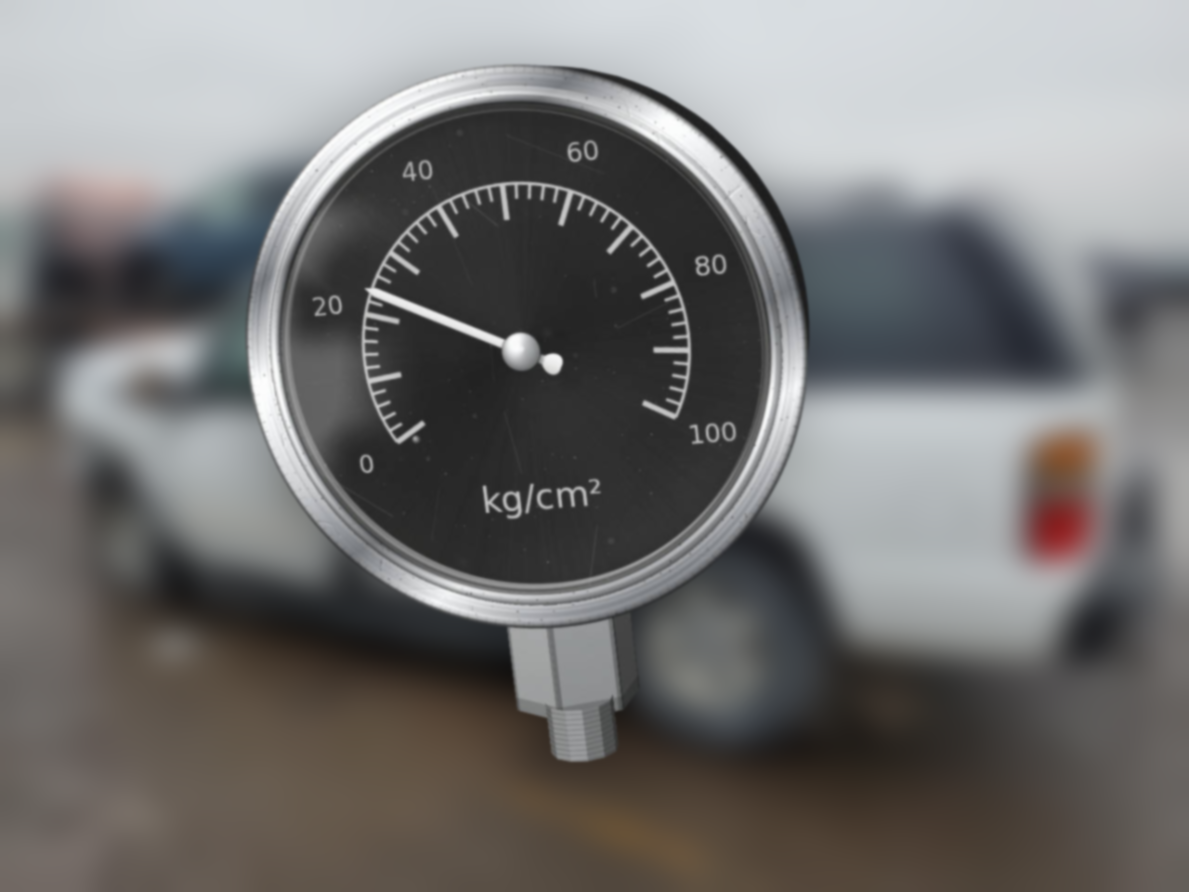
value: **24** kg/cm²
